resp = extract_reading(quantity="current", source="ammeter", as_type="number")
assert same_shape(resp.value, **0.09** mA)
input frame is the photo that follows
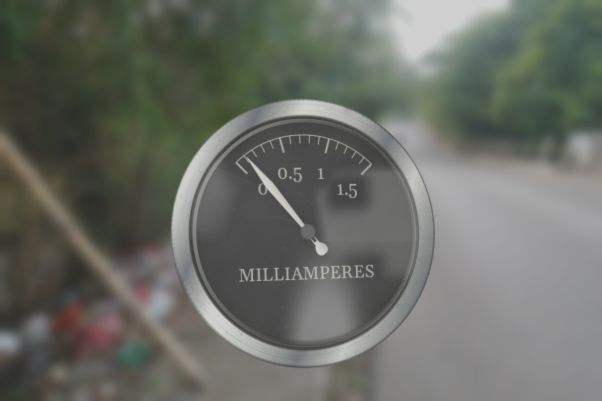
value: **0.1** mA
